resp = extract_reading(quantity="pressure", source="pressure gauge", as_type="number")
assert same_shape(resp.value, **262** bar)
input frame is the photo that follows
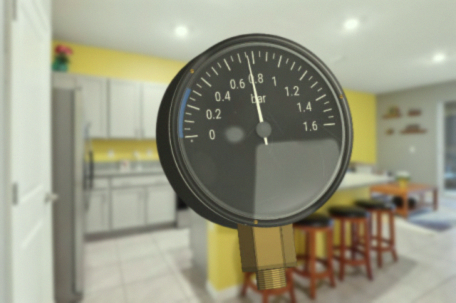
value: **0.75** bar
